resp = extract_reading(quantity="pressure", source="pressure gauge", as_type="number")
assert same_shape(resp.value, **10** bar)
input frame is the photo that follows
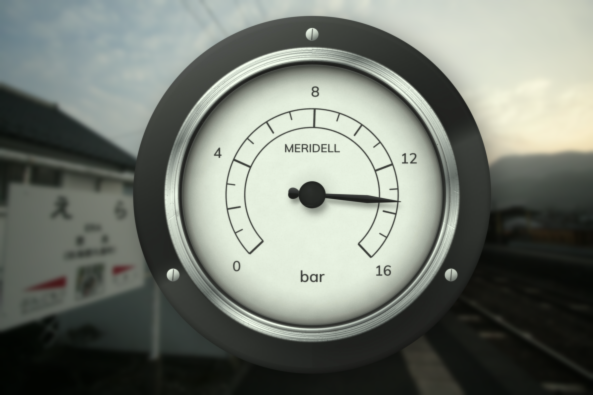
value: **13.5** bar
